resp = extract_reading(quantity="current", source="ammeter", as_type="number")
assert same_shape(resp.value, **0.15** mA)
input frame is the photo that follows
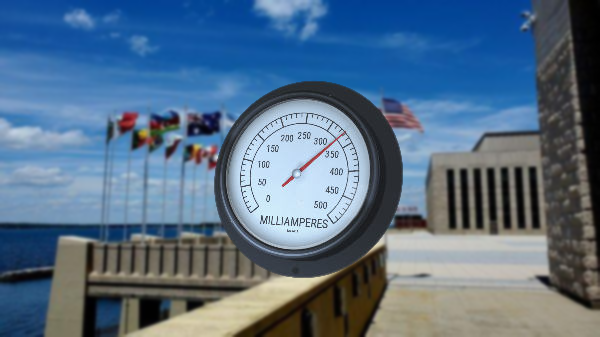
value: **330** mA
